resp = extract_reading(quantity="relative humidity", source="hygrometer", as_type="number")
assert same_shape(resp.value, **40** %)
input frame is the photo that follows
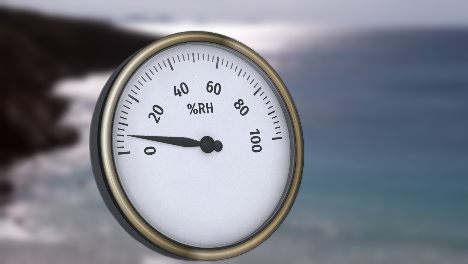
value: **6** %
